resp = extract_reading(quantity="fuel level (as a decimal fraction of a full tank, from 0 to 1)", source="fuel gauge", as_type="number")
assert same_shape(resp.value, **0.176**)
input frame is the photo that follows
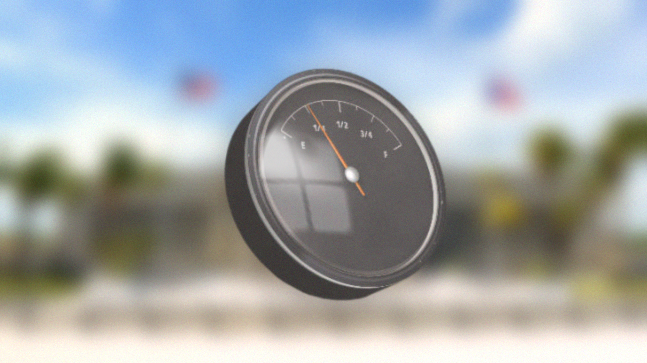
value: **0.25**
